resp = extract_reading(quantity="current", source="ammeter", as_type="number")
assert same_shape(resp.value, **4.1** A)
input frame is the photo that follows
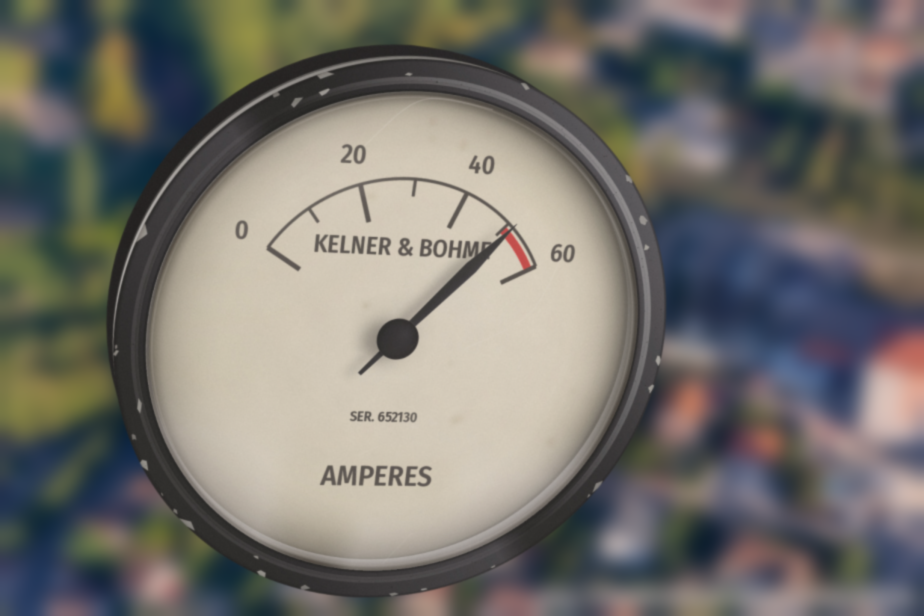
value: **50** A
